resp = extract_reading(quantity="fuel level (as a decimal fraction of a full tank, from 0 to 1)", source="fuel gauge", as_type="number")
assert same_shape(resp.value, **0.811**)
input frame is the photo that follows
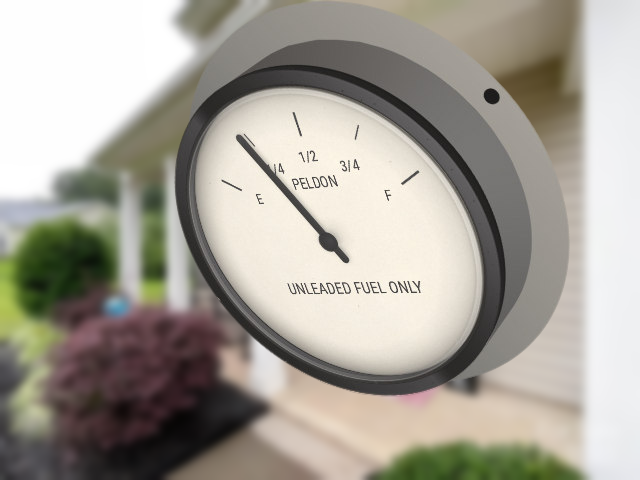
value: **0.25**
